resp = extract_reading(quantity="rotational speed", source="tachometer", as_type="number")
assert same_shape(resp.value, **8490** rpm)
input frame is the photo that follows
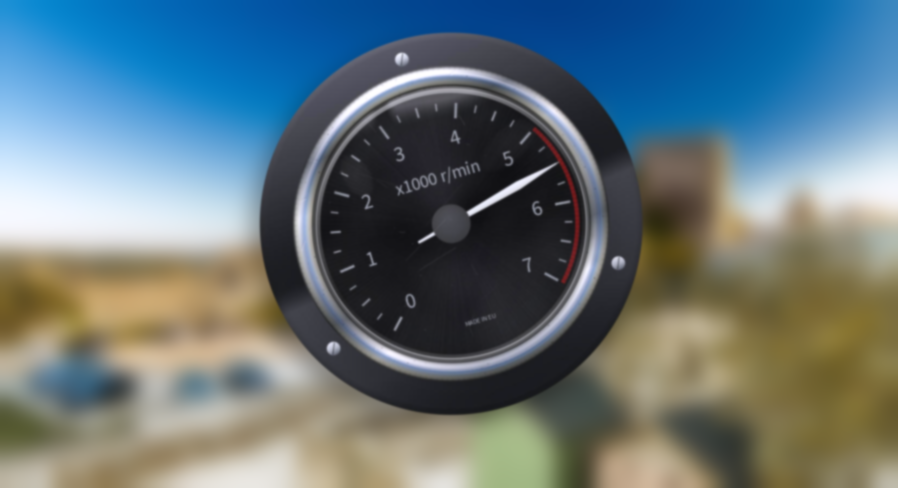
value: **5500** rpm
